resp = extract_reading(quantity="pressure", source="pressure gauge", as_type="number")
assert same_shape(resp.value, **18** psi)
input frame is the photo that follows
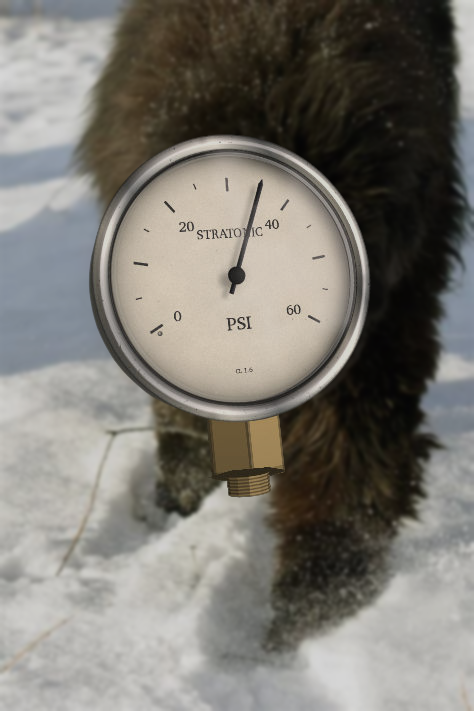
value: **35** psi
